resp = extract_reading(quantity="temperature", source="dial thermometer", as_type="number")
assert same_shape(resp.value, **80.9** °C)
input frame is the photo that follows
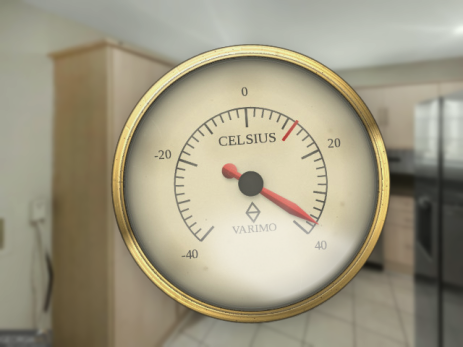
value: **37** °C
